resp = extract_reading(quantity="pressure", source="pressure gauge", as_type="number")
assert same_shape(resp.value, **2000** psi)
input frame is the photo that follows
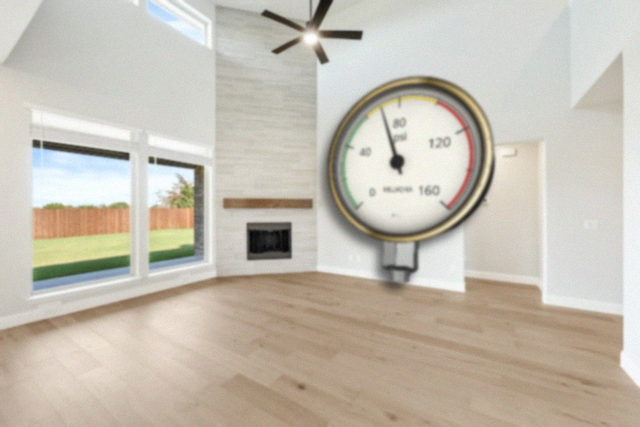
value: **70** psi
